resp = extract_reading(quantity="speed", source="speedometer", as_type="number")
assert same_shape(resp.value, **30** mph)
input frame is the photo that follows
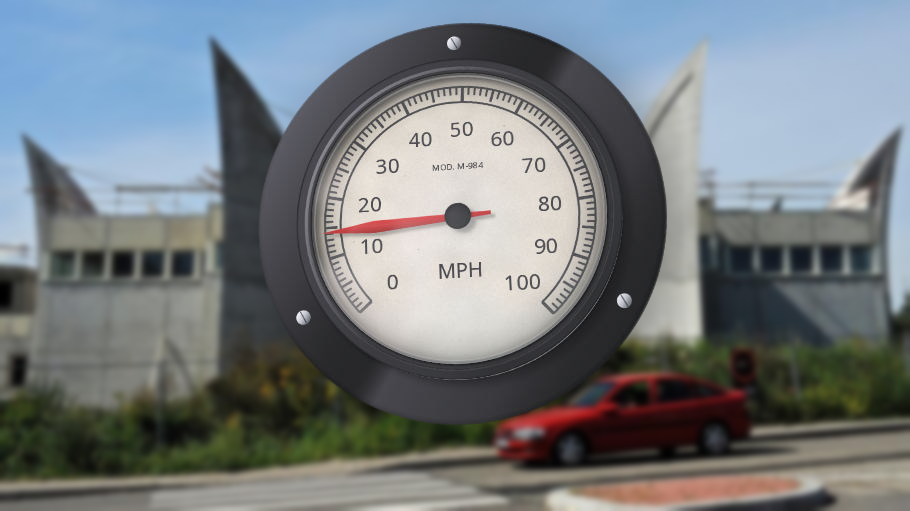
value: **14** mph
